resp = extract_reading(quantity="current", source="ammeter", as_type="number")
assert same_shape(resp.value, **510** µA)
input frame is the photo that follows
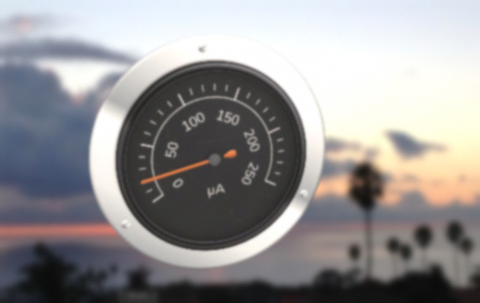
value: **20** µA
